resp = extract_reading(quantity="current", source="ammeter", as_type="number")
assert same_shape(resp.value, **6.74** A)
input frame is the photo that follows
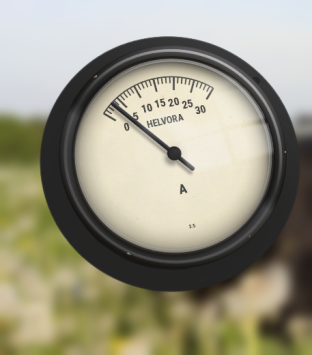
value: **3** A
